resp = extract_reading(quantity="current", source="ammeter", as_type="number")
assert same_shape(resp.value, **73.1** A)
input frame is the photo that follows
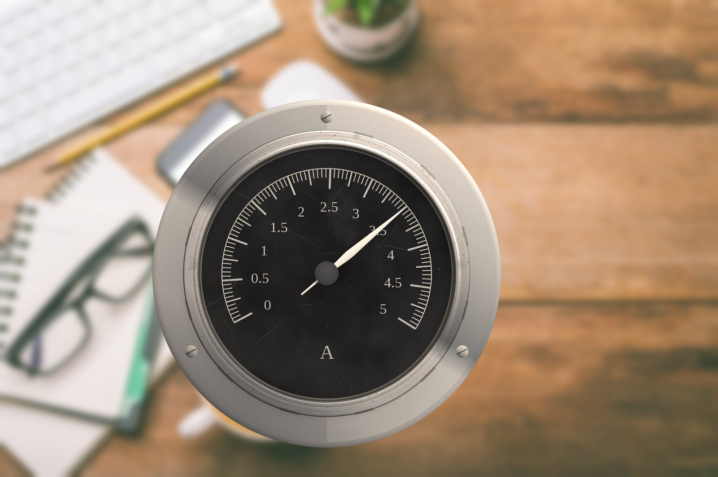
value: **3.5** A
